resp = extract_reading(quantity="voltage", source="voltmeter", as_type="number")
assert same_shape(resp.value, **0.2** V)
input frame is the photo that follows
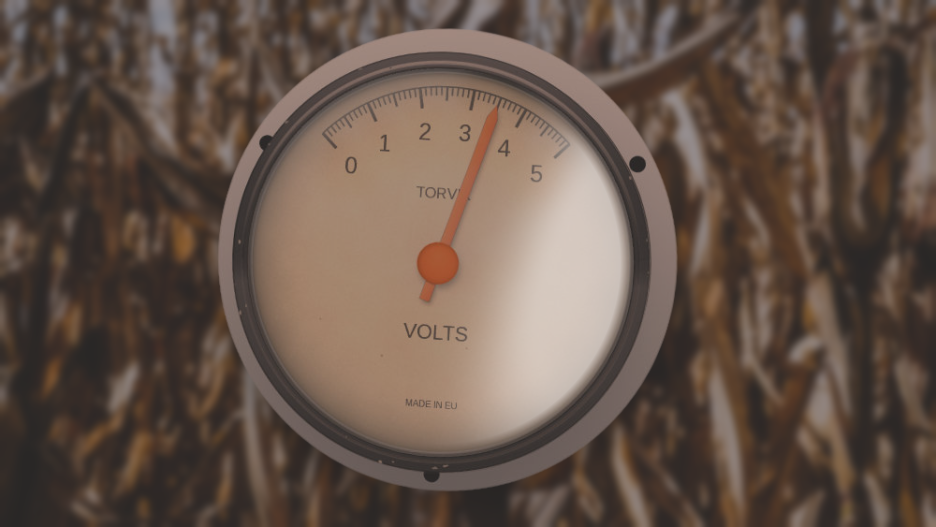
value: **3.5** V
